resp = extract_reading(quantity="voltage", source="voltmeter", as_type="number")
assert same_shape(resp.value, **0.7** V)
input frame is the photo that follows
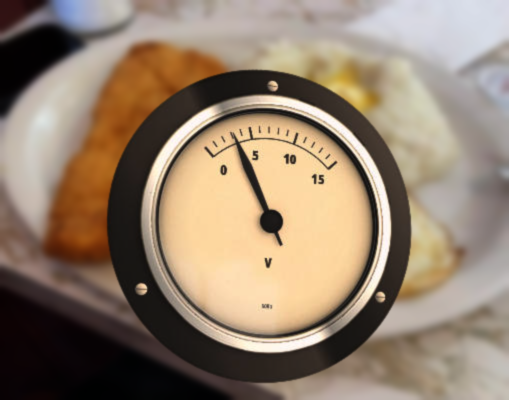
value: **3** V
